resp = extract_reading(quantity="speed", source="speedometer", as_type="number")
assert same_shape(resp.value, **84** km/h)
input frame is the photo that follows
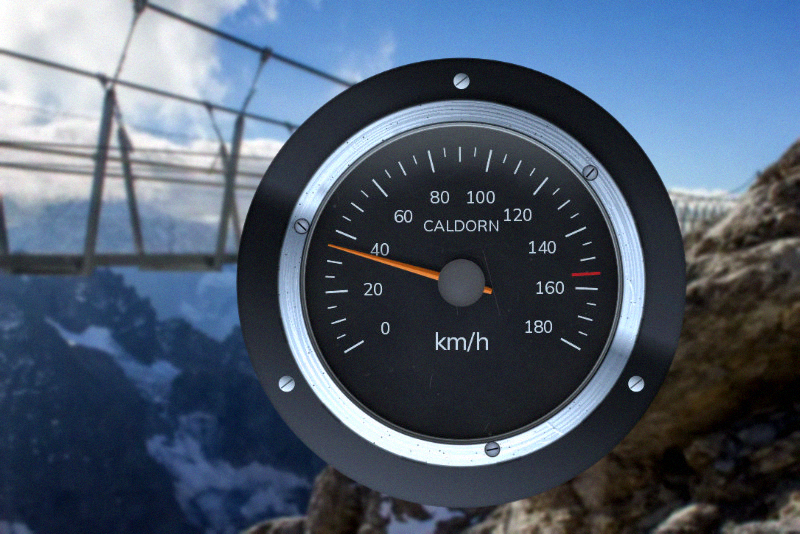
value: **35** km/h
